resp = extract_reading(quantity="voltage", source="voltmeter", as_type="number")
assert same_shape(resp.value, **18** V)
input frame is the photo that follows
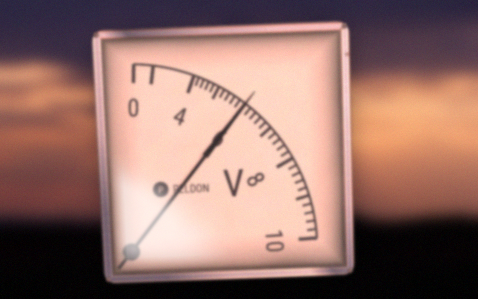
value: **6** V
